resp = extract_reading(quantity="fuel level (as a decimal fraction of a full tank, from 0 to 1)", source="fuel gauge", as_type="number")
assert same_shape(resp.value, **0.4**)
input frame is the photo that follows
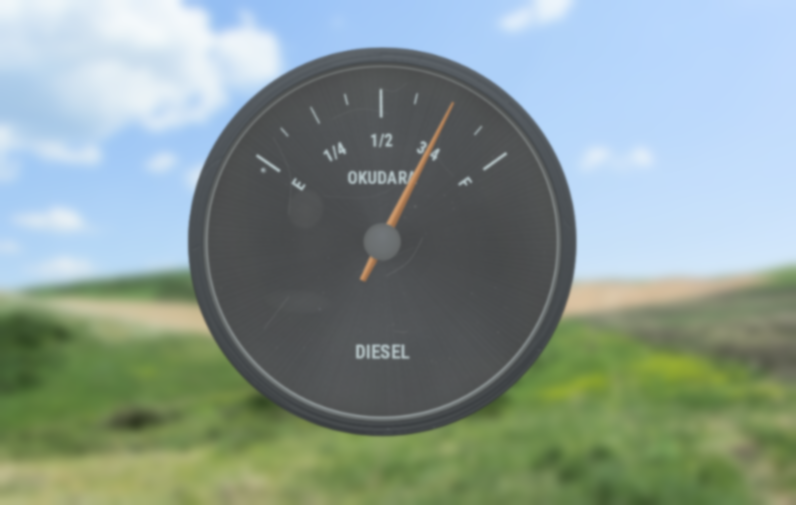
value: **0.75**
